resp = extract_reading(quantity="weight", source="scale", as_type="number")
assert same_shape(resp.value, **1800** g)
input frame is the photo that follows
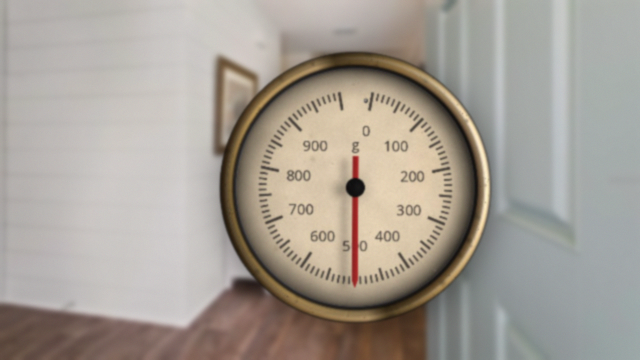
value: **500** g
